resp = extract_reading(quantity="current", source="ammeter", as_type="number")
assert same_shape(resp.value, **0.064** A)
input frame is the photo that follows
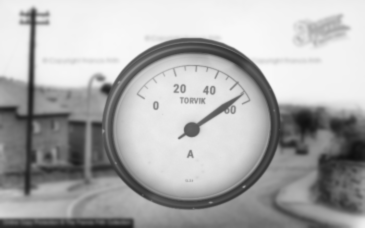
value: **55** A
